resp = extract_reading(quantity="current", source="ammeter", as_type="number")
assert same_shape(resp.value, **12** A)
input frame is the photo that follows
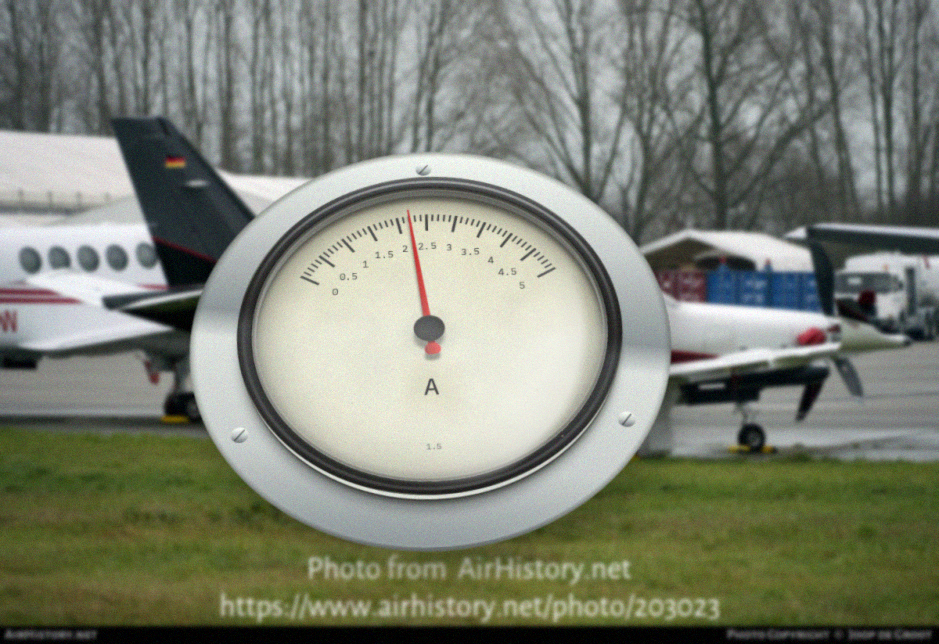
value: **2.2** A
